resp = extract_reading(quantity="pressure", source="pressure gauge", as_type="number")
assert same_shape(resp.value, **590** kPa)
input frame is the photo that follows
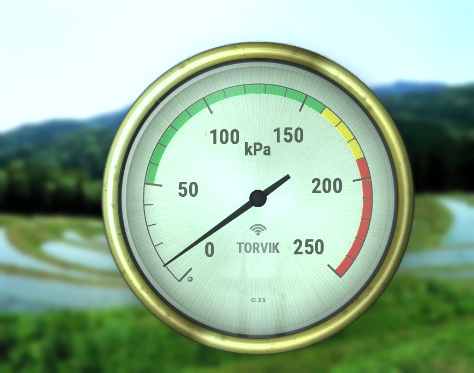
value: **10** kPa
